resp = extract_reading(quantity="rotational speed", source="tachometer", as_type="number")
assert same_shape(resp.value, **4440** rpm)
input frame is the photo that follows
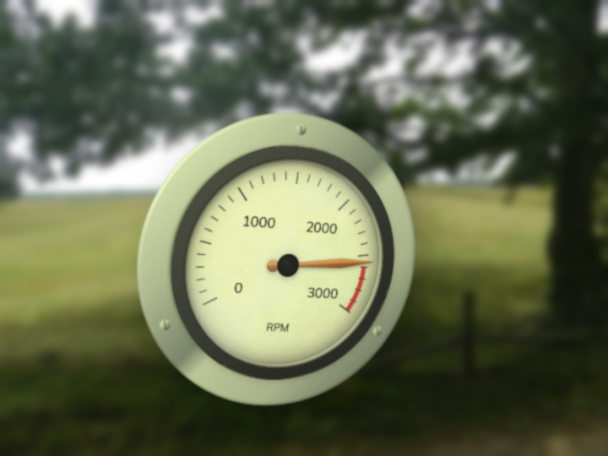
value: **2550** rpm
